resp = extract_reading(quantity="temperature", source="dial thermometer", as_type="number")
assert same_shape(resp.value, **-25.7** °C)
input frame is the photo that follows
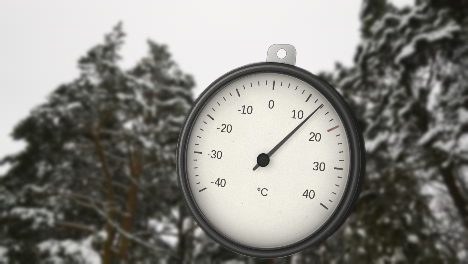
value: **14** °C
